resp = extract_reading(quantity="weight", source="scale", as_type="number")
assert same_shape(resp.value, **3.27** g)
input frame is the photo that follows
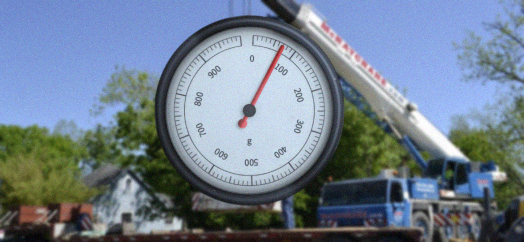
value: **70** g
